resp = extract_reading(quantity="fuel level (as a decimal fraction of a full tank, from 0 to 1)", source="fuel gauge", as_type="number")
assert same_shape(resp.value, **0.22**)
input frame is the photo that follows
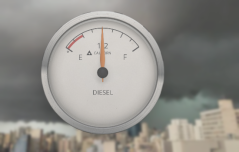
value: **0.5**
